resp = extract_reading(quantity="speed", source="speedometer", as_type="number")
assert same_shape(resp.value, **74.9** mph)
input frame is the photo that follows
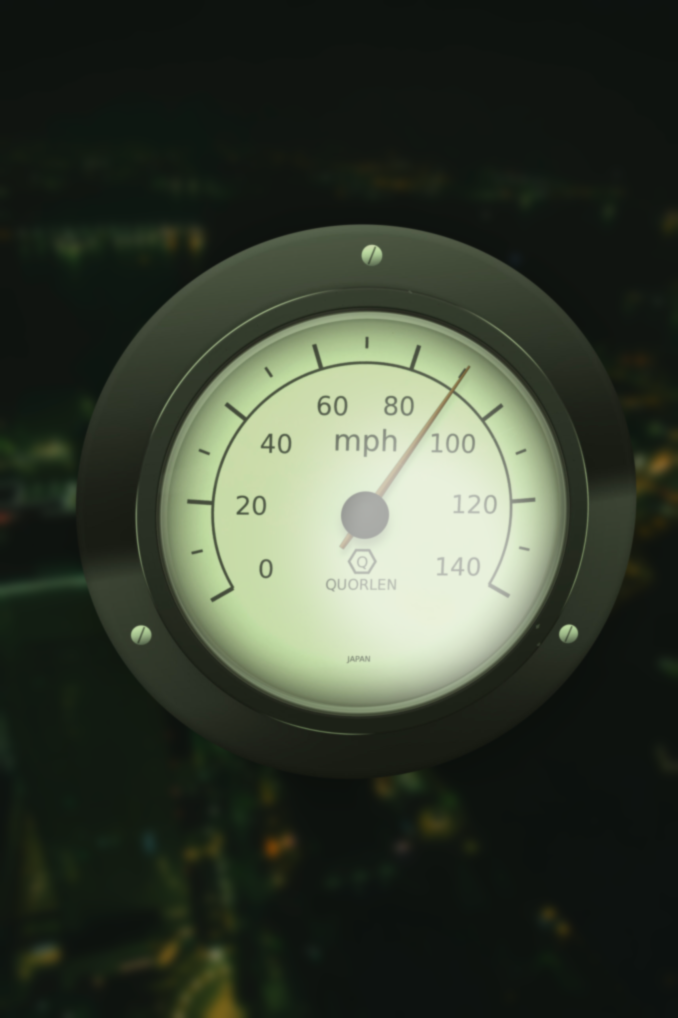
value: **90** mph
